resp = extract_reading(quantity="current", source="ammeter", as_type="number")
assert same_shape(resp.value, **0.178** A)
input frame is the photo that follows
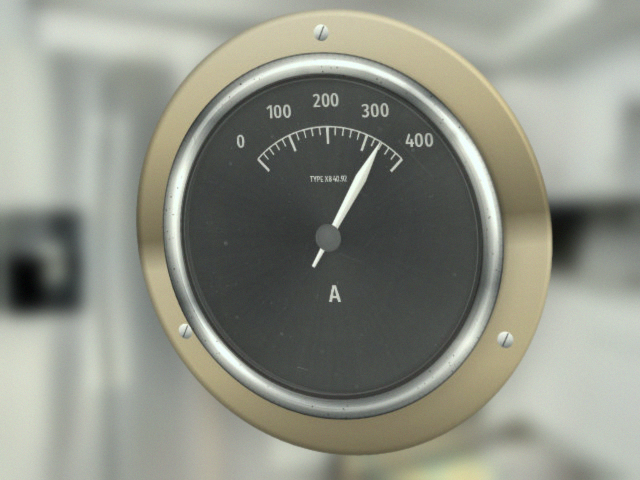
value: **340** A
